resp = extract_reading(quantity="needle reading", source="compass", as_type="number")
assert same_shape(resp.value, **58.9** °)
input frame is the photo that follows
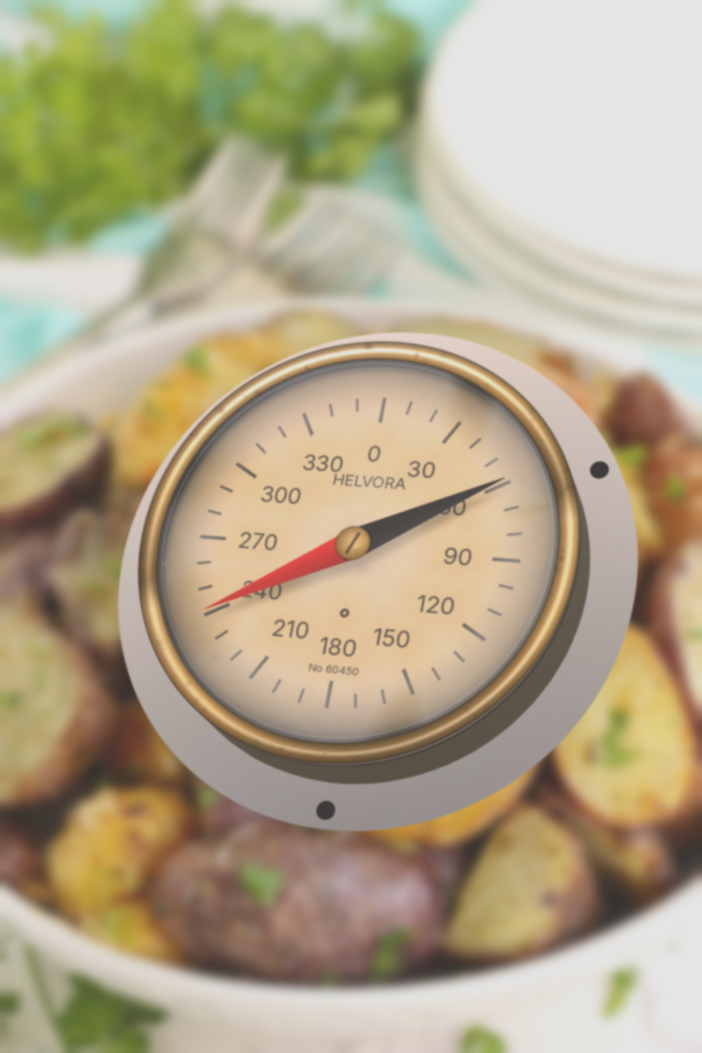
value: **240** °
